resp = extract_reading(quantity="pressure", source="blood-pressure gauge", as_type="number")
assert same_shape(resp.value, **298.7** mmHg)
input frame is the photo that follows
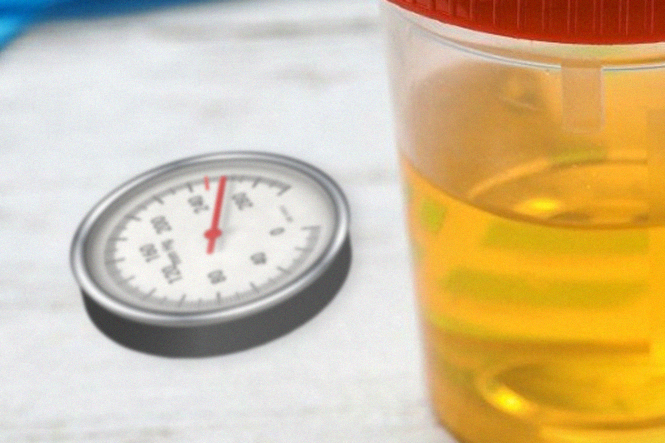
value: **260** mmHg
